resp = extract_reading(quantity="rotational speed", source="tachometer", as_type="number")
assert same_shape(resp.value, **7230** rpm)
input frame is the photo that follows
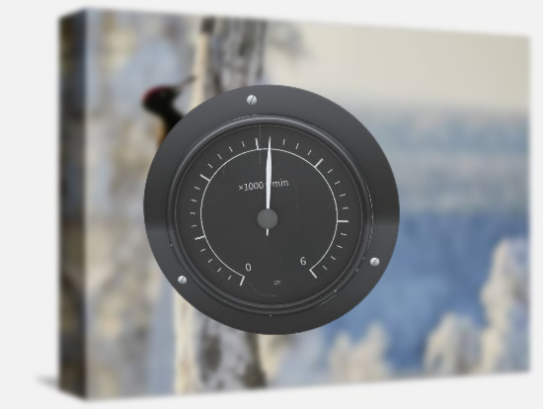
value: **3200** rpm
